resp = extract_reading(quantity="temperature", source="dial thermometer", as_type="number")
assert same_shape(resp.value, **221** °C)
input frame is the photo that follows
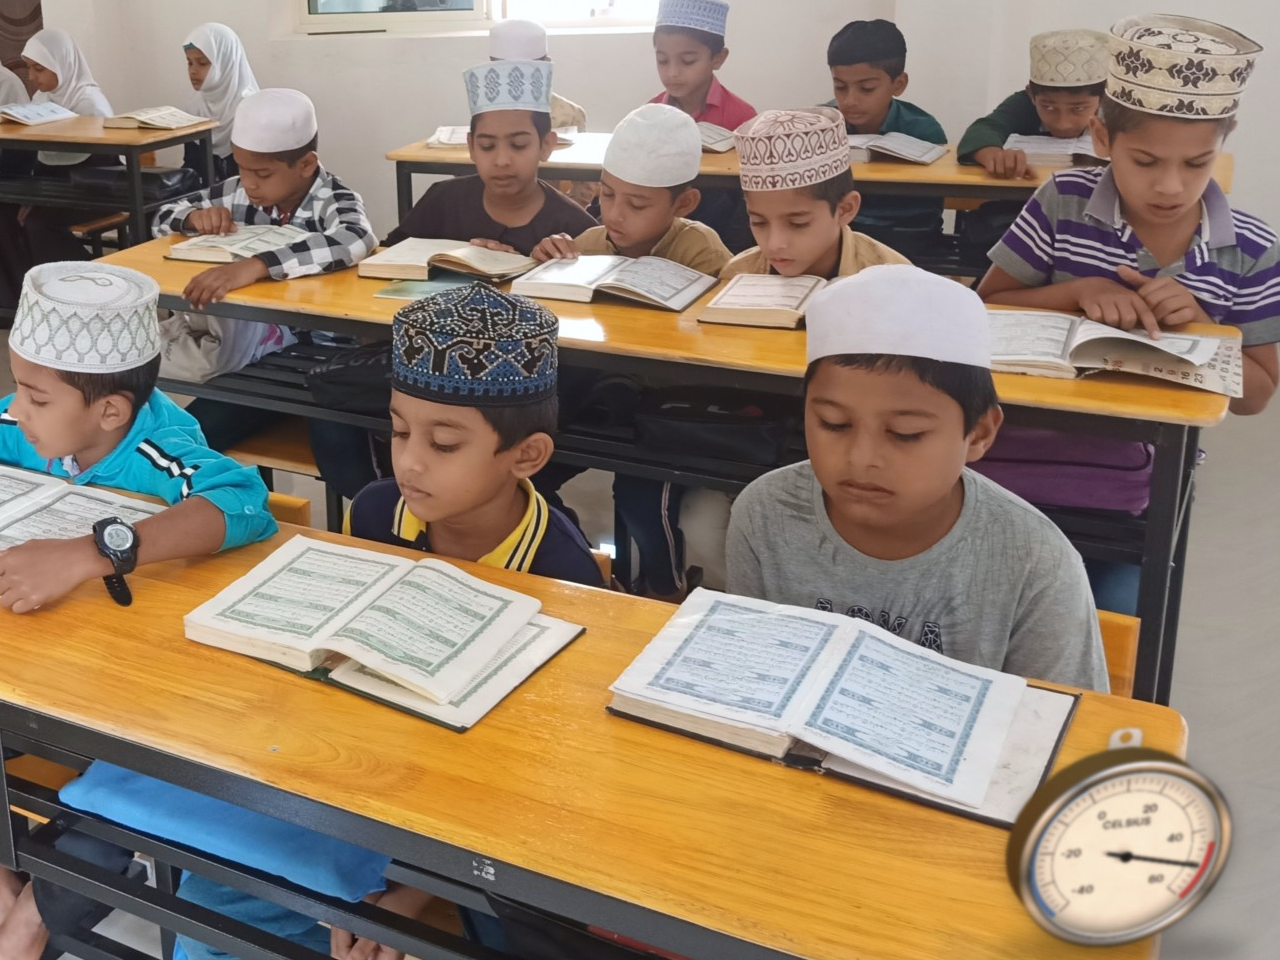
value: **50** °C
